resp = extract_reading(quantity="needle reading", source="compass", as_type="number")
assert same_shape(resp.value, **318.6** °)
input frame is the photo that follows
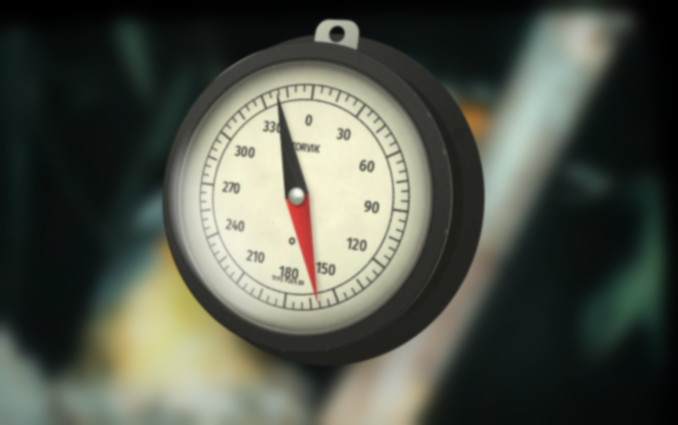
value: **160** °
